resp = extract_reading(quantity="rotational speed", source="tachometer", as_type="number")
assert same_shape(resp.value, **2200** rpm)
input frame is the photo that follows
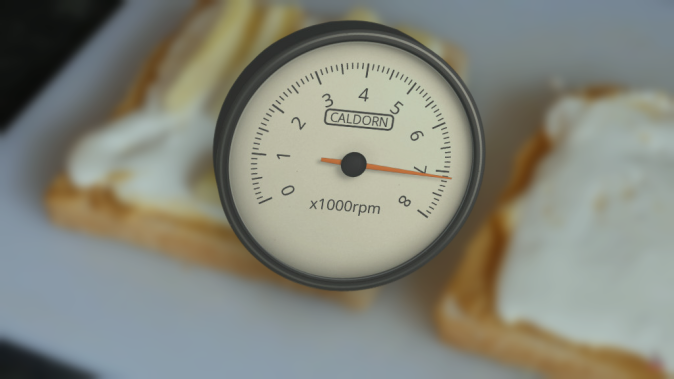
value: **7100** rpm
